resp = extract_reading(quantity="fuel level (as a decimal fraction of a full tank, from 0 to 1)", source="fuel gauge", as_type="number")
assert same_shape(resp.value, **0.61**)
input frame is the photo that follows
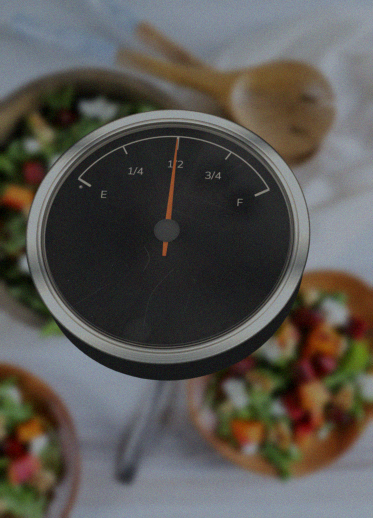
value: **0.5**
